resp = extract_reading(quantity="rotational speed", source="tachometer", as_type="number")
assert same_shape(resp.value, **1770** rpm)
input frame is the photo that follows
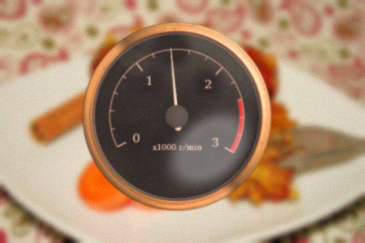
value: **1400** rpm
